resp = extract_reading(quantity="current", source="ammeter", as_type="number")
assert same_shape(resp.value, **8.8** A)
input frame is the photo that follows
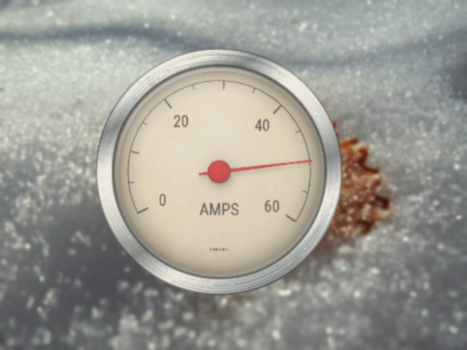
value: **50** A
